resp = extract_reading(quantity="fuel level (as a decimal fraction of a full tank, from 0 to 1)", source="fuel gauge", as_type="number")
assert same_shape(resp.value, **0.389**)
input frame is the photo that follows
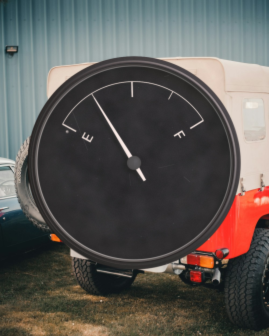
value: **0.25**
